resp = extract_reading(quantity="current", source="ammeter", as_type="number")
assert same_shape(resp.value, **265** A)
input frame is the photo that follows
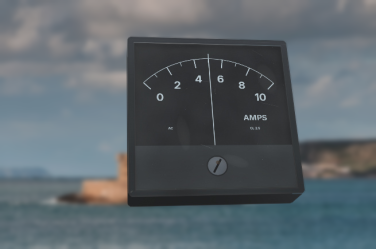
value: **5** A
